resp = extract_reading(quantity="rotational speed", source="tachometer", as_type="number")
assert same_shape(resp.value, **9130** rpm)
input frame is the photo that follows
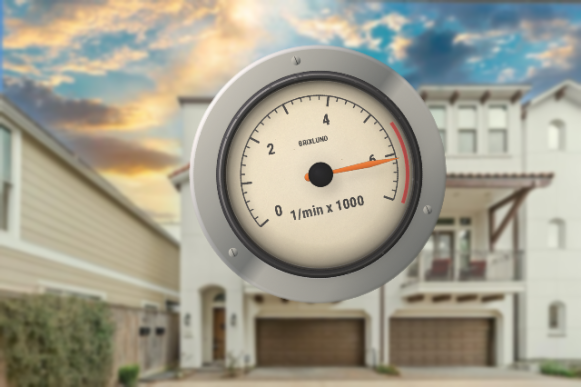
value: **6100** rpm
